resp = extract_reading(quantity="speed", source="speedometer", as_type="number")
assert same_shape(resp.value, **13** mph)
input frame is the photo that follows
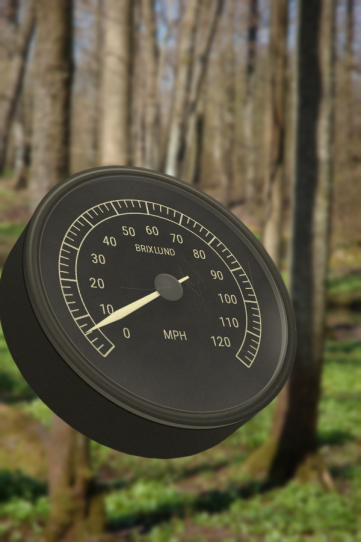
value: **6** mph
